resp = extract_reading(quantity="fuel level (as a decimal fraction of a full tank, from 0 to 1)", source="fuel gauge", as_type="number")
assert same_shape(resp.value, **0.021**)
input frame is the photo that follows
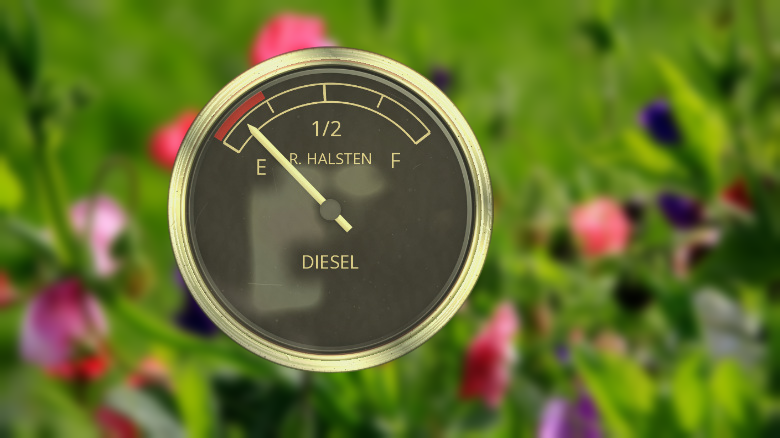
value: **0.125**
